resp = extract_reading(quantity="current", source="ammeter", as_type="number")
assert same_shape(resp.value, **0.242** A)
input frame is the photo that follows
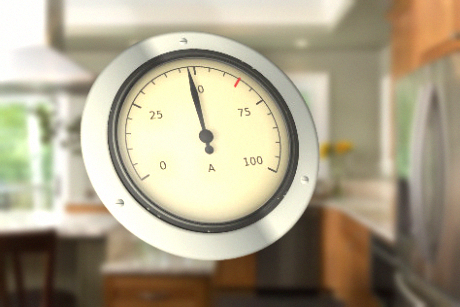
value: **47.5** A
